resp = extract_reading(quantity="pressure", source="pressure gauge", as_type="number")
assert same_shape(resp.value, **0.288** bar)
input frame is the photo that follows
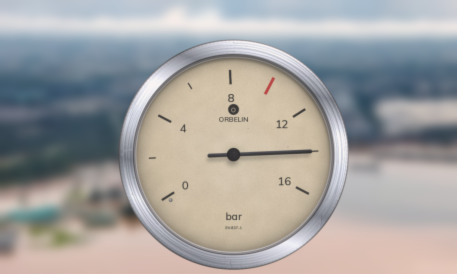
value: **14** bar
